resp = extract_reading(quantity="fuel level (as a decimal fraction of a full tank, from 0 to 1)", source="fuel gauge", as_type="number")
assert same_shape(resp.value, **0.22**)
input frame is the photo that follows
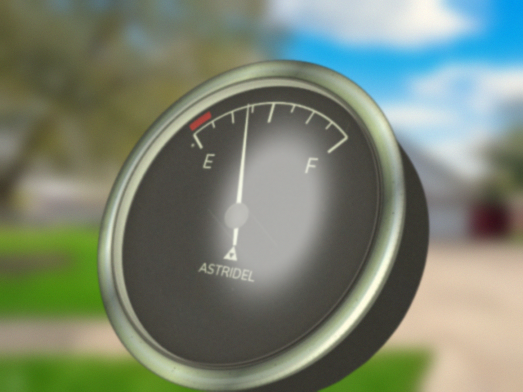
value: **0.375**
